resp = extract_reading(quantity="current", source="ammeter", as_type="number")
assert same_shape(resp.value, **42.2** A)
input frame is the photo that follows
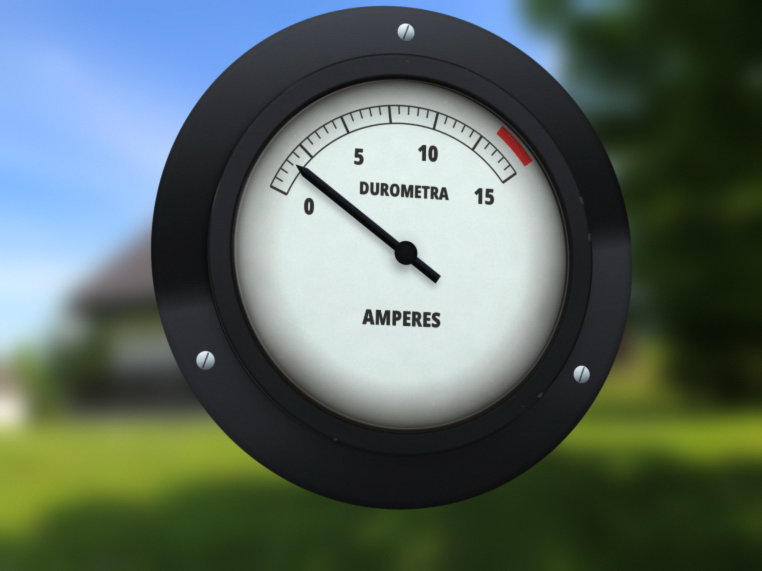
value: **1.5** A
